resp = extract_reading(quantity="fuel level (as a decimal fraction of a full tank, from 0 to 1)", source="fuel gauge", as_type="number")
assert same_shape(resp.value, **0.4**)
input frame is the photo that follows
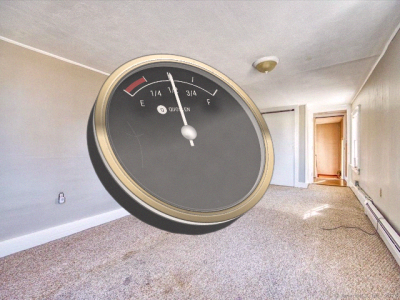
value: **0.5**
